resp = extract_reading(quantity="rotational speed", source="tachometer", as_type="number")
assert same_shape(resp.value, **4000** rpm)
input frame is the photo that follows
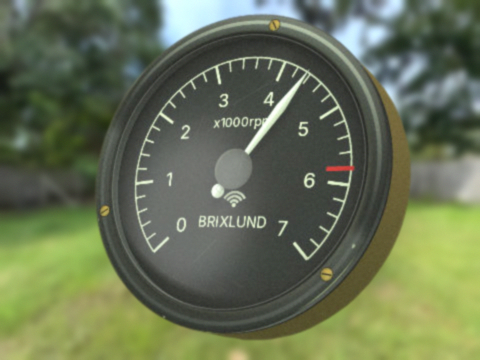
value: **4400** rpm
